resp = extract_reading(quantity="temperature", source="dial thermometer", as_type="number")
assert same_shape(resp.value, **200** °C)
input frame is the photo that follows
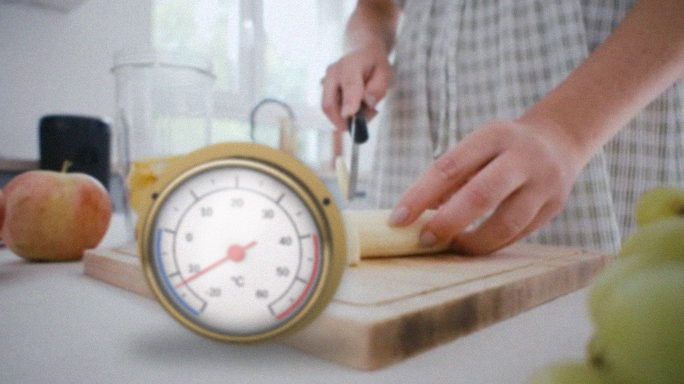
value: **-12.5** °C
